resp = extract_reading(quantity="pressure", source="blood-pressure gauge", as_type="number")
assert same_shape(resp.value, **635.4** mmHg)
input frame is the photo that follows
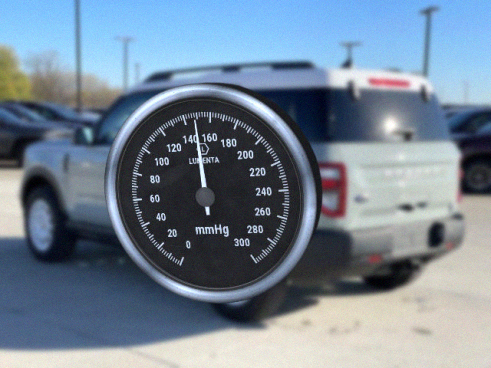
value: **150** mmHg
